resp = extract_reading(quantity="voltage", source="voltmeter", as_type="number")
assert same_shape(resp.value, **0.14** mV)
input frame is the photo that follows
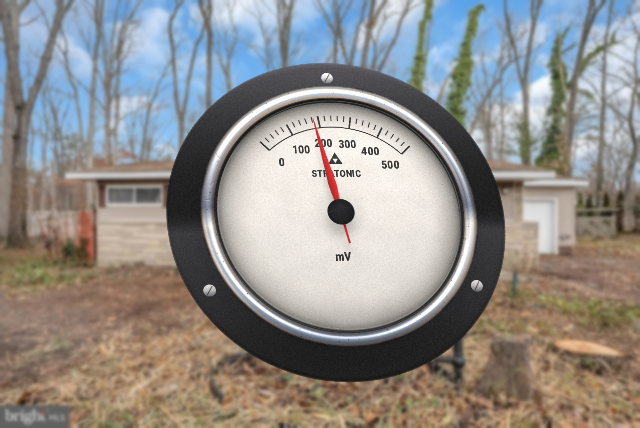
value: **180** mV
